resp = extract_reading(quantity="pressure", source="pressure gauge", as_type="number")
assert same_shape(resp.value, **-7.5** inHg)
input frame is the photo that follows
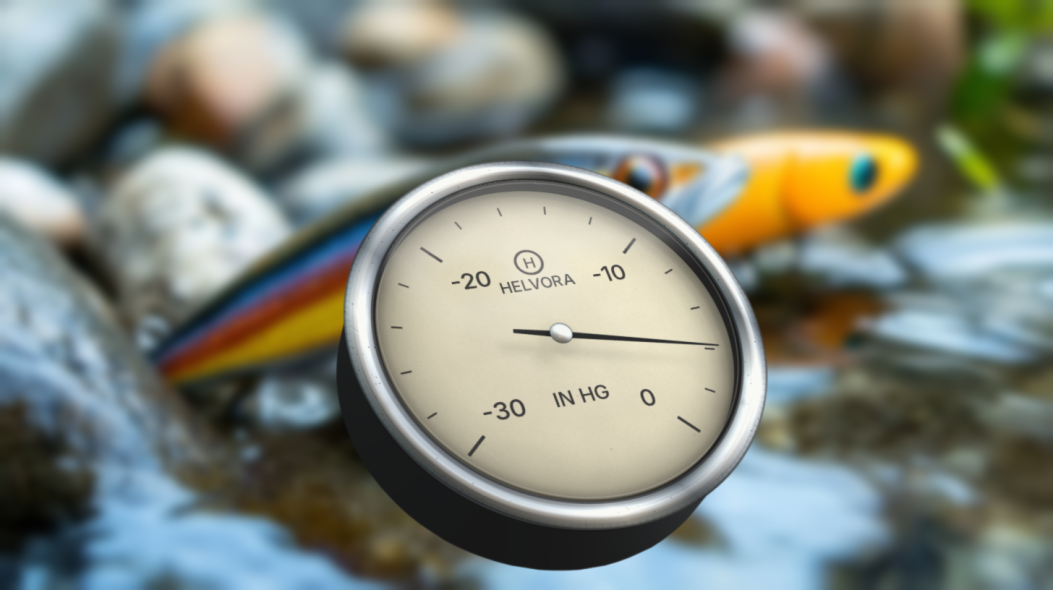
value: **-4** inHg
